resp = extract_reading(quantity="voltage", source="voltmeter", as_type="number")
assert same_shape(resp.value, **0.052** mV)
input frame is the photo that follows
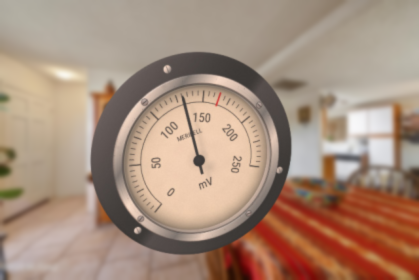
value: **130** mV
